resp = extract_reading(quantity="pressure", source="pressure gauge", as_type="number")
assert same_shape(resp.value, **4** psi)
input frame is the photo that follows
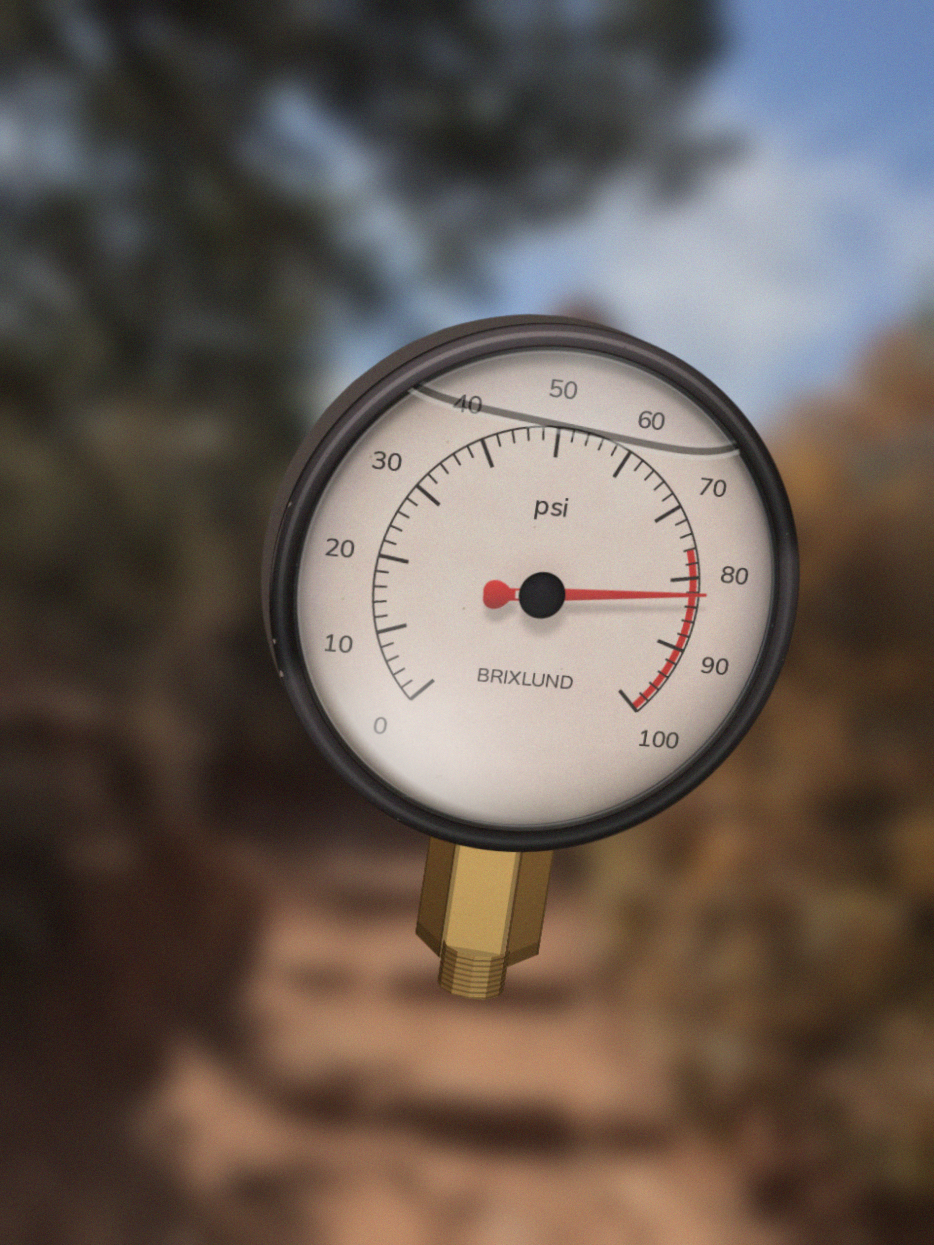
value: **82** psi
